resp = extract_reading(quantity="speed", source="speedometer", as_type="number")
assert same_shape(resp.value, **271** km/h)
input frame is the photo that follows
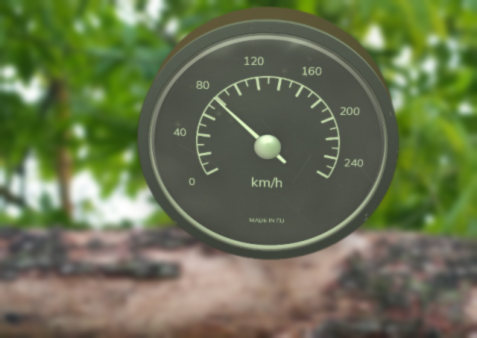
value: **80** km/h
